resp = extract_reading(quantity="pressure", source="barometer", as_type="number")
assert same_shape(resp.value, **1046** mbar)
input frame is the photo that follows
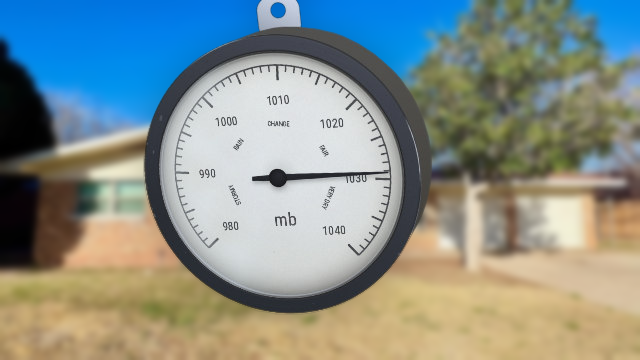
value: **1029** mbar
